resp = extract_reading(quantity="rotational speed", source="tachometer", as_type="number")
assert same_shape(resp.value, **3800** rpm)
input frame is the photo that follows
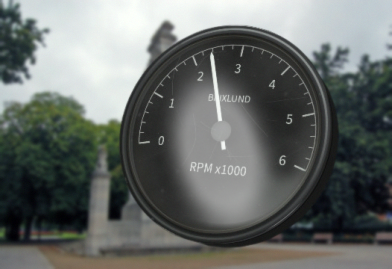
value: **2400** rpm
